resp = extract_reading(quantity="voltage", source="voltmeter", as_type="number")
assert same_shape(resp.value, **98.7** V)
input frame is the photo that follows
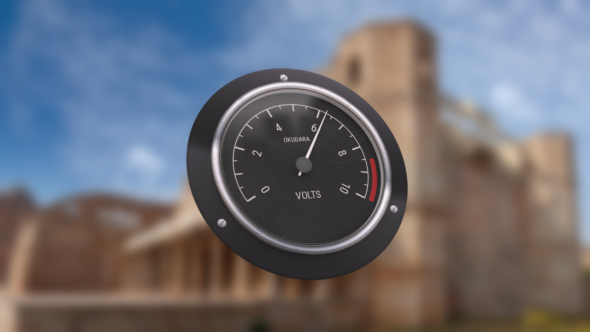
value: **6.25** V
